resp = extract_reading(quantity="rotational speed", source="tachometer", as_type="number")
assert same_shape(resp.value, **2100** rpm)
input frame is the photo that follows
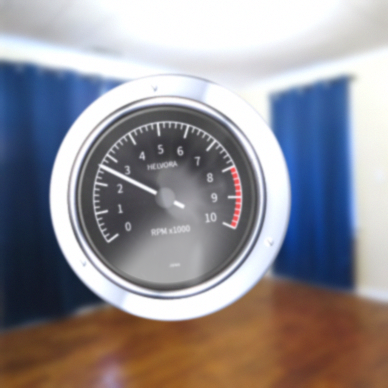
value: **2600** rpm
